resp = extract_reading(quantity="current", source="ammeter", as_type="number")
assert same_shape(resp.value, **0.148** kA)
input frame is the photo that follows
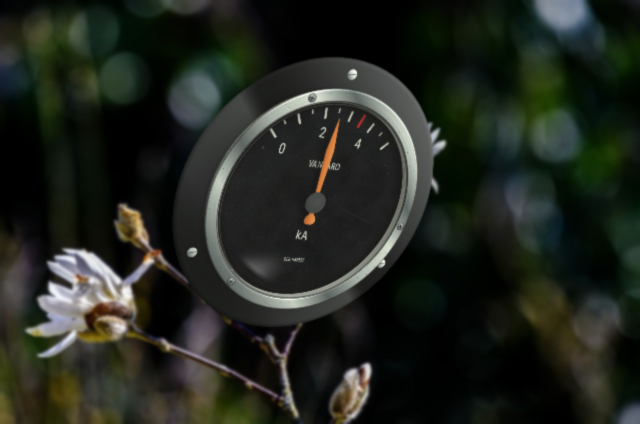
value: **2.5** kA
